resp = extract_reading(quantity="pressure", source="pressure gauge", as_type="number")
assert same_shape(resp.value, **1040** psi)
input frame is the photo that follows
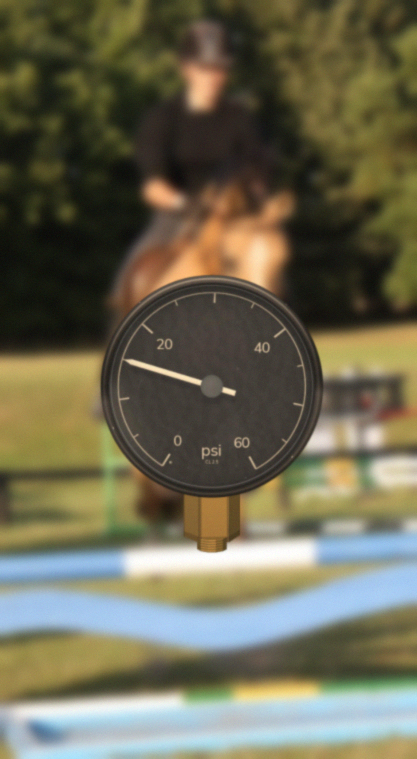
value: **15** psi
